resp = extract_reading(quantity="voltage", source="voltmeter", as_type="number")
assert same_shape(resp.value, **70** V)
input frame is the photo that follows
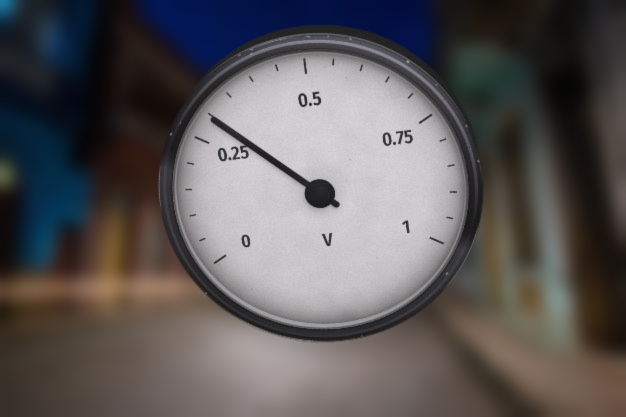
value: **0.3** V
